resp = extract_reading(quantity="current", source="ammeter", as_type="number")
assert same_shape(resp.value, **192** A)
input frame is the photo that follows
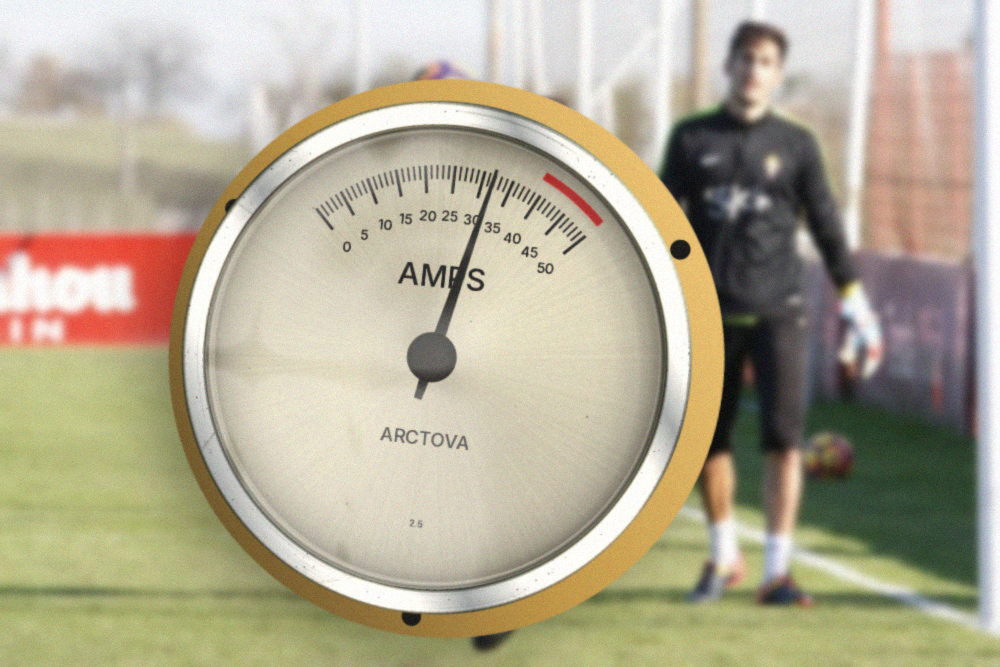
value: **32** A
